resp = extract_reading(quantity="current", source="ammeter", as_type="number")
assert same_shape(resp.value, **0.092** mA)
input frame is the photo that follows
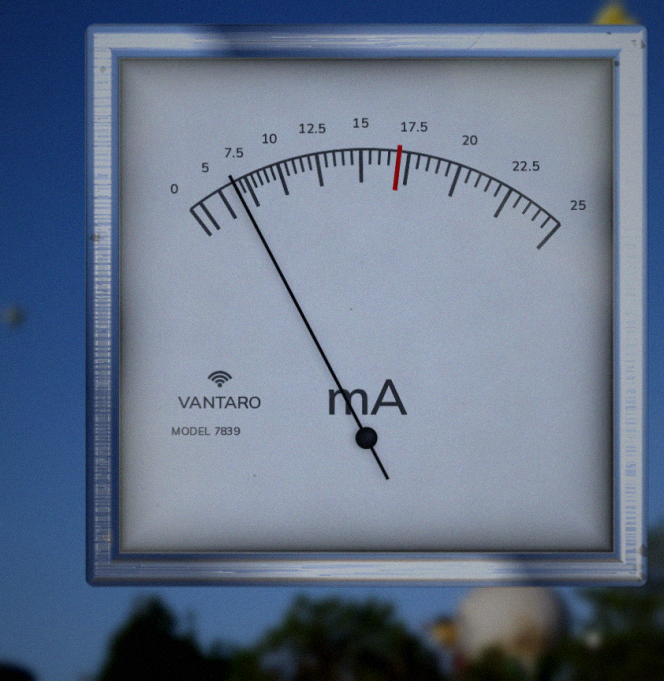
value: **6.5** mA
